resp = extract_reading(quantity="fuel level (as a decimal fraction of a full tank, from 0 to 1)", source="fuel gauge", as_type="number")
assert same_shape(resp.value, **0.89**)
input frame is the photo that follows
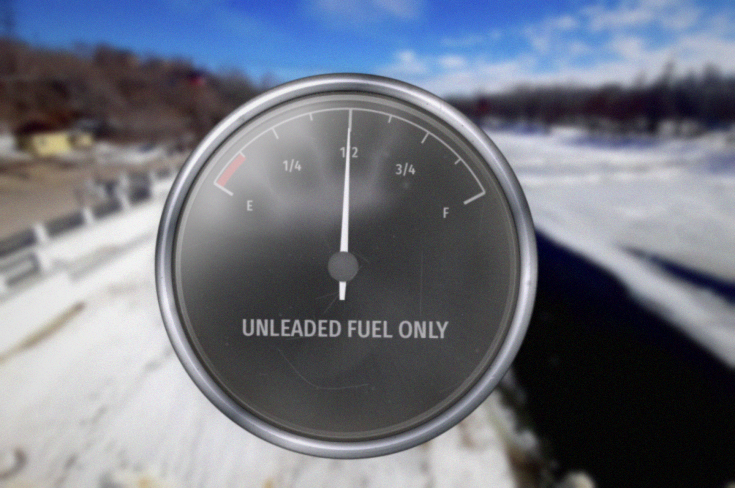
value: **0.5**
